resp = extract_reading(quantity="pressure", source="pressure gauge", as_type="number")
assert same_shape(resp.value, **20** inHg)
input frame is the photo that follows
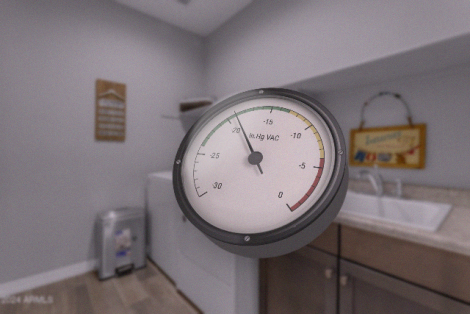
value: **-19** inHg
